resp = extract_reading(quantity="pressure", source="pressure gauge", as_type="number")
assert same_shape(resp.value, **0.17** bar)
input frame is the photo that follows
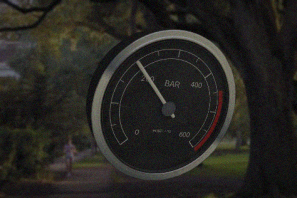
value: **200** bar
